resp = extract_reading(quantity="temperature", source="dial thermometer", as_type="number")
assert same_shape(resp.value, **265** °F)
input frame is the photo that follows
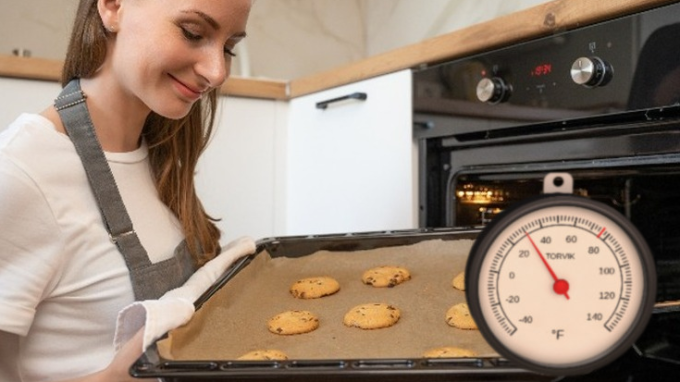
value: **30** °F
